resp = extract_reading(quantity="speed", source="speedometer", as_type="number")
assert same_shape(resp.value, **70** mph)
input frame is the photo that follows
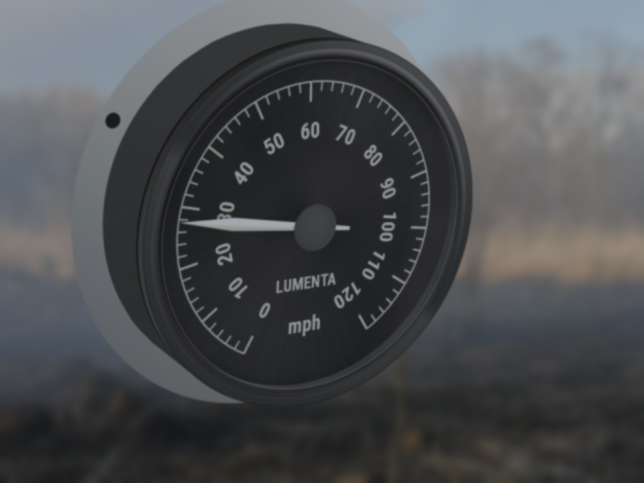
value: **28** mph
